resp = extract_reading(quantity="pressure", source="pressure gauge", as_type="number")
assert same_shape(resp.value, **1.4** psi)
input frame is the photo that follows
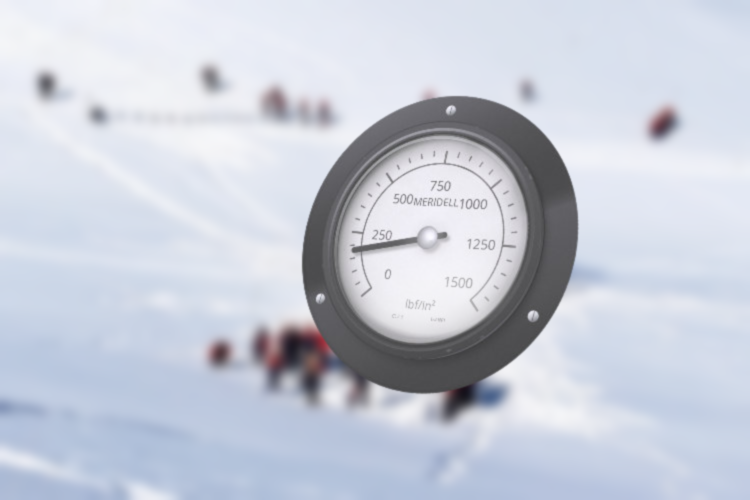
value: **175** psi
